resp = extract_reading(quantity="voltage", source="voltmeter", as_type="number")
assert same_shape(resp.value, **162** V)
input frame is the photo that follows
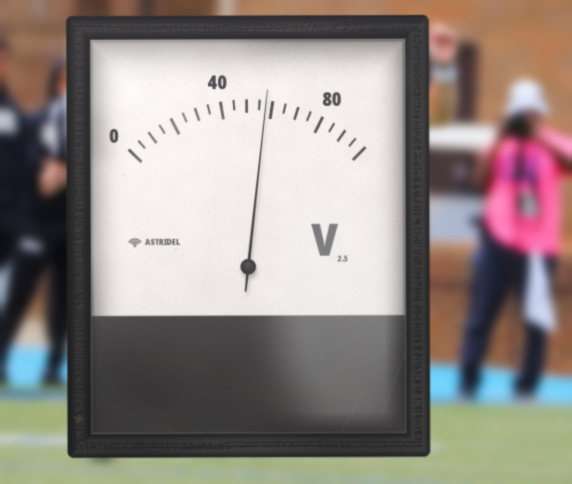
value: **57.5** V
